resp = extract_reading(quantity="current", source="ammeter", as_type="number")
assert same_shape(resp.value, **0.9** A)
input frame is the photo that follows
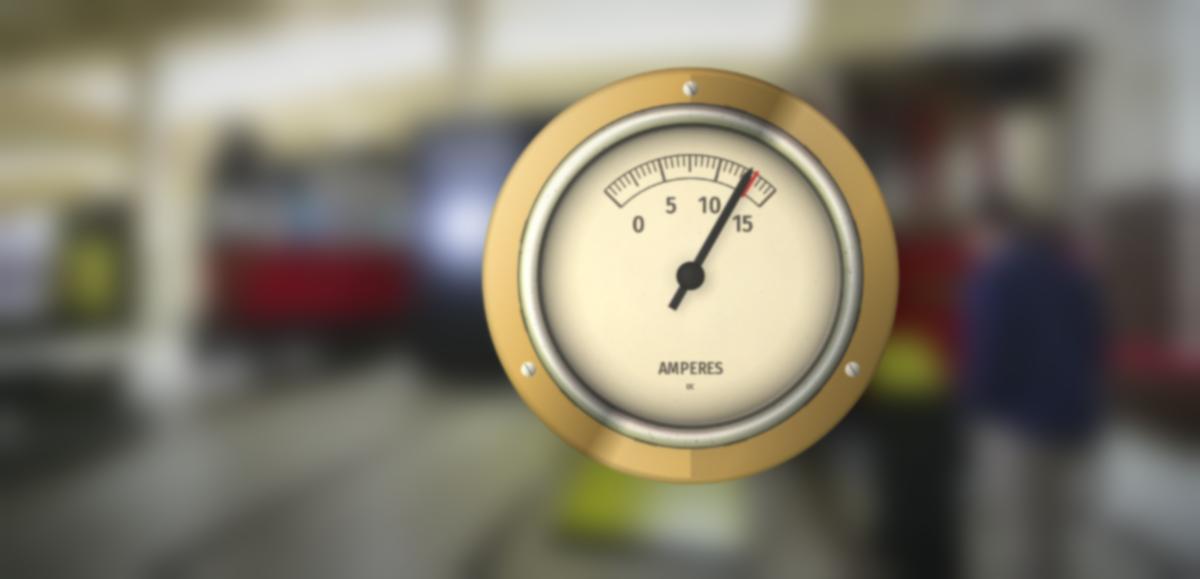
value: **12.5** A
